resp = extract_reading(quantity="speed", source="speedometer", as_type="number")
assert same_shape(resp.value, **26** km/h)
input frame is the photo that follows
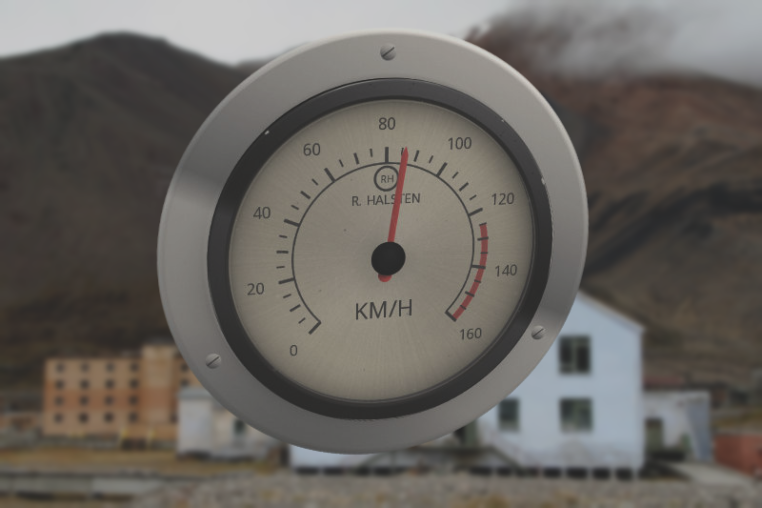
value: **85** km/h
